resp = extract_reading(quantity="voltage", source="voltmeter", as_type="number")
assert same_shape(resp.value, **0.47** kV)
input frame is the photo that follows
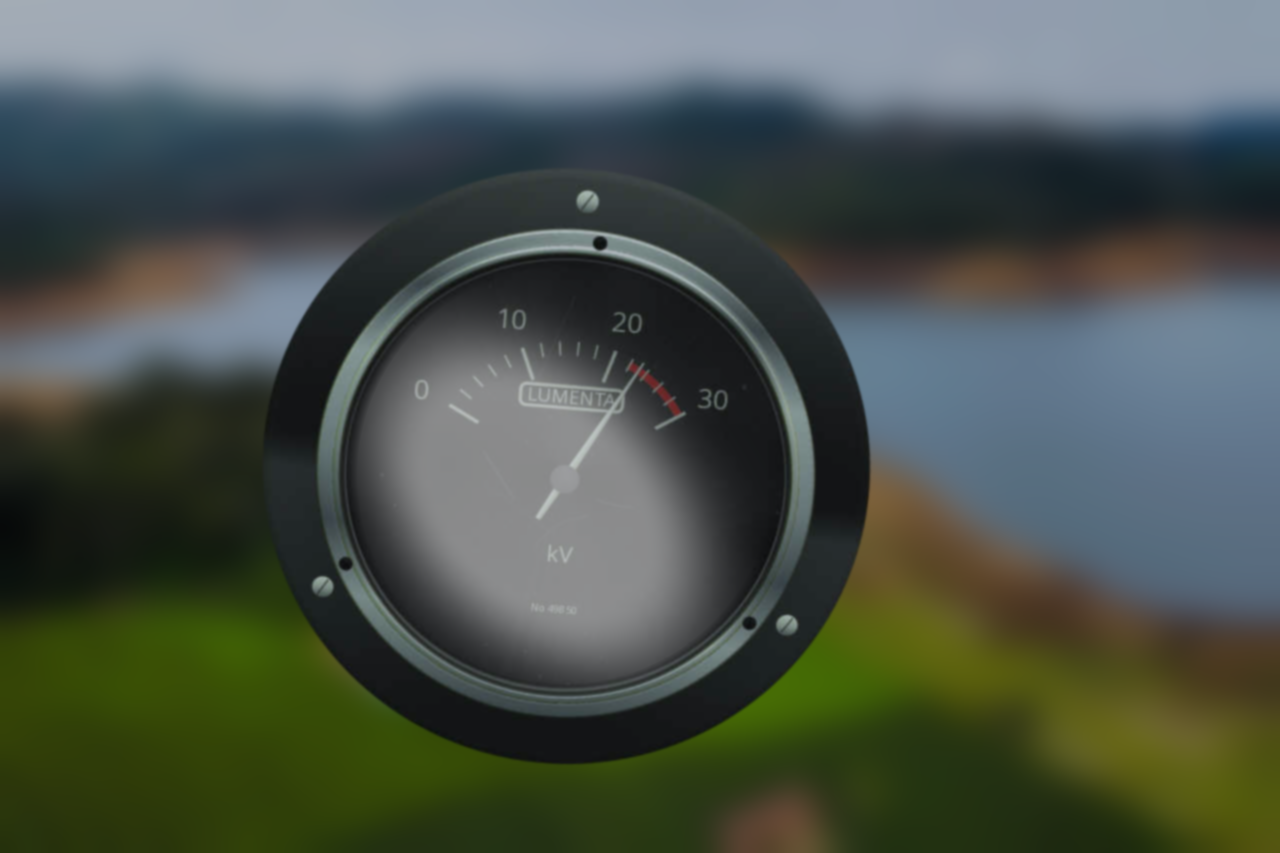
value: **23** kV
